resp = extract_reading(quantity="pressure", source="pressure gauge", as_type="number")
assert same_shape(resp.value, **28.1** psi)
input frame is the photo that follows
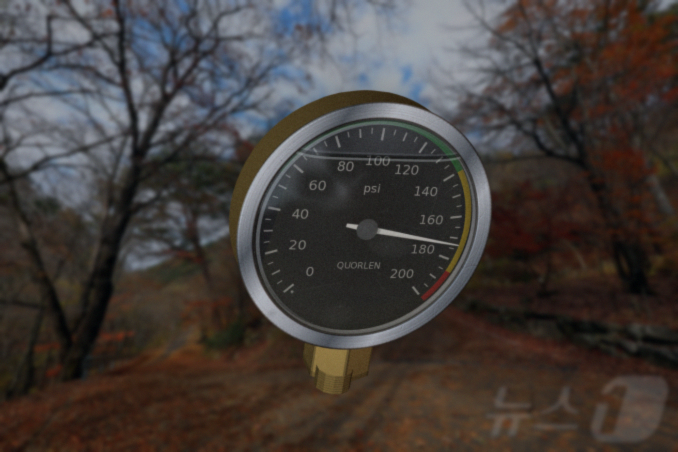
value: **172.5** psi
